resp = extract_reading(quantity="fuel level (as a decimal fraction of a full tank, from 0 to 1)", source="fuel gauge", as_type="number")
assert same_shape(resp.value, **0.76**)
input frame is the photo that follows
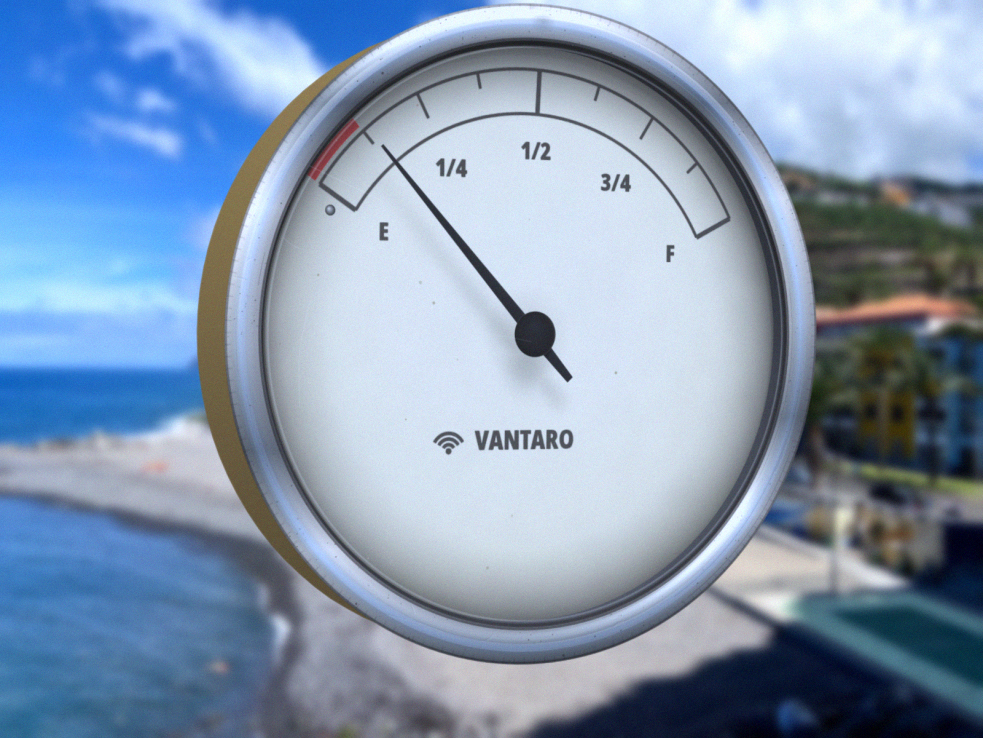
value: **0.125**
